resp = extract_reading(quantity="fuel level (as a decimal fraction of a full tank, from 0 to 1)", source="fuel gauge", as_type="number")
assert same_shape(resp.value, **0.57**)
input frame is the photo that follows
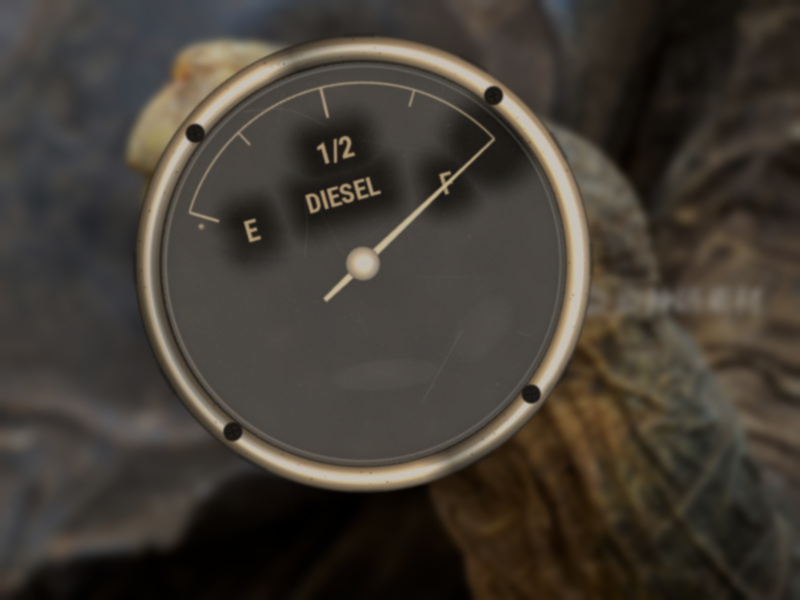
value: **1**
